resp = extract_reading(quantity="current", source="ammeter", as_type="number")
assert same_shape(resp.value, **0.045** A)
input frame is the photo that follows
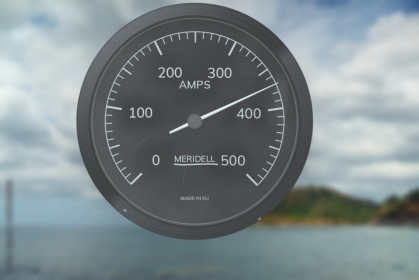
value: **370** A
